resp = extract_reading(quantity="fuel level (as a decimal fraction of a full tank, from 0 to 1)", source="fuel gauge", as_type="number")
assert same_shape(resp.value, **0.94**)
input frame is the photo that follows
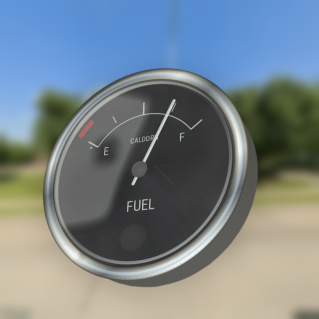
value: **0.75**
